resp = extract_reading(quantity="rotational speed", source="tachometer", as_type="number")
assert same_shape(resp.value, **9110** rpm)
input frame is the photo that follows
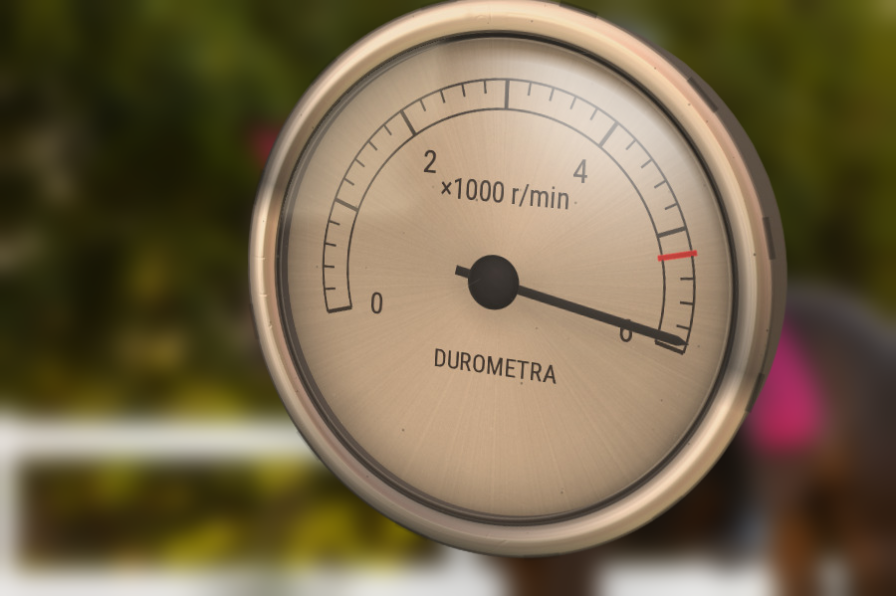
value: **5900** rpm
